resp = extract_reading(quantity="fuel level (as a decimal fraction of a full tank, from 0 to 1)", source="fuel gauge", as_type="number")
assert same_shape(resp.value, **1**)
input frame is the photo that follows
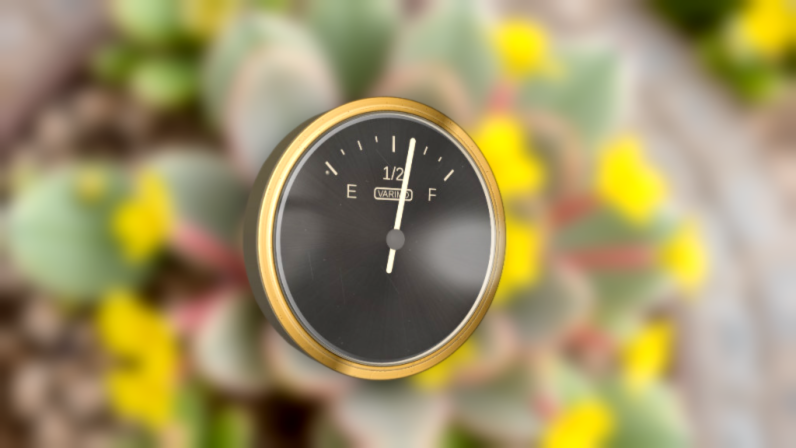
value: **0.625**
